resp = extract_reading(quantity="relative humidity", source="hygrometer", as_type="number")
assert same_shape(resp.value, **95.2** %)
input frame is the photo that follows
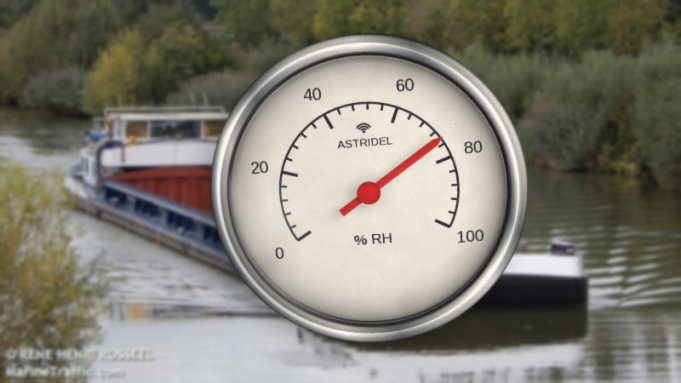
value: **74** %
